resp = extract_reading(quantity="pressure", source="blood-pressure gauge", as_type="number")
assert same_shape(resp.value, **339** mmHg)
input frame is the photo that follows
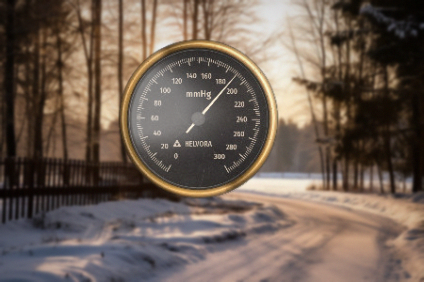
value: **190** mmHg
